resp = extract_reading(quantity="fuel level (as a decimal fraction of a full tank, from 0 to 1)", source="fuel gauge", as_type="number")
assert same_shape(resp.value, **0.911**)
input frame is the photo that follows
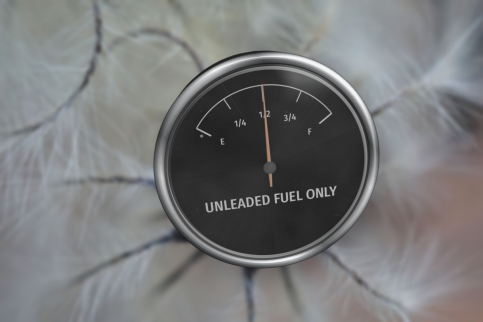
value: **0.5**
